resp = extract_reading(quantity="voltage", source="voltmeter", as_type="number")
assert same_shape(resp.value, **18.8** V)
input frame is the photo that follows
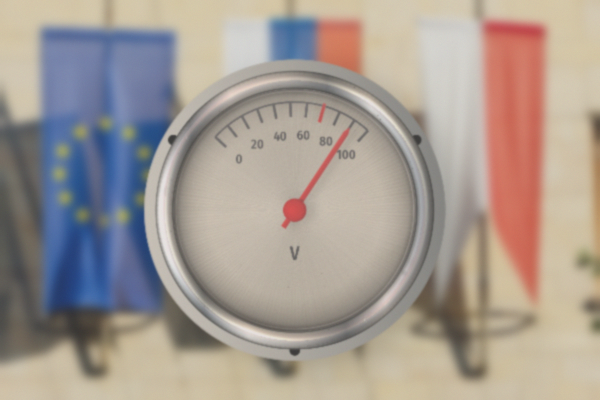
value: **90** V
